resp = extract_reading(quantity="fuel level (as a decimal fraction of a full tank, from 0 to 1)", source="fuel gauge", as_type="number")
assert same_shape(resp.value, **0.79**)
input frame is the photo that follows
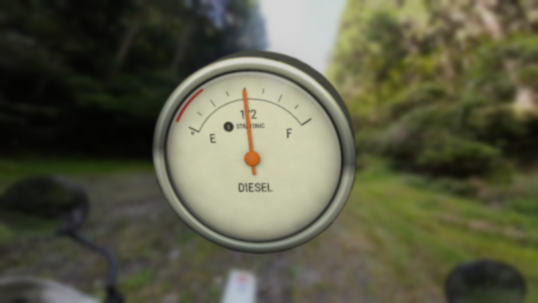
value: **0.5**
